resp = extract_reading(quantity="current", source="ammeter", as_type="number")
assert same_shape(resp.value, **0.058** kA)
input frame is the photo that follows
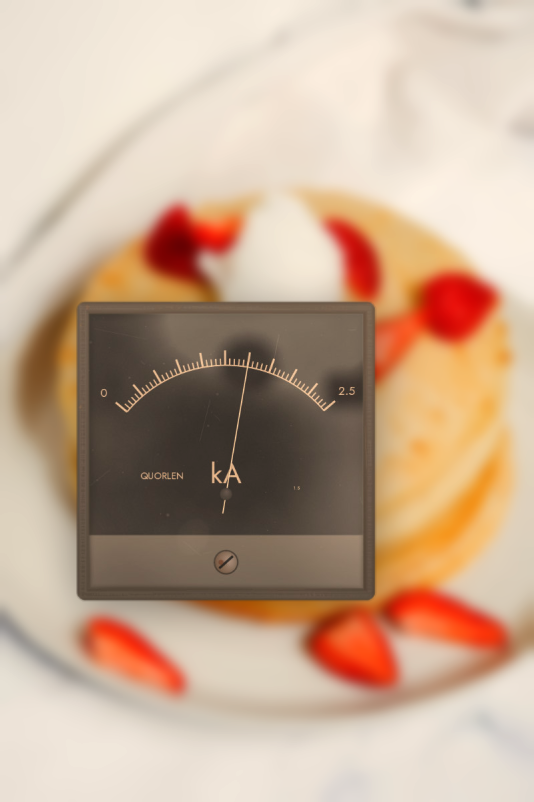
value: **1.5** kA
